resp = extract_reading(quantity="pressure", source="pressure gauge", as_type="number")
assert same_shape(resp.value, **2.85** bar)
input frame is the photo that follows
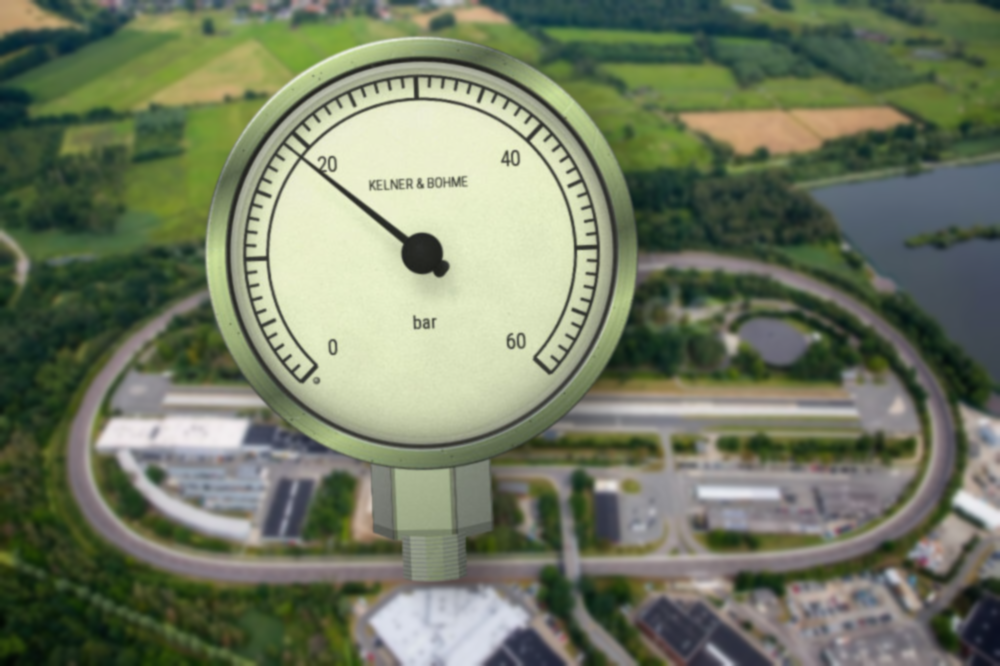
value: **19** bar
